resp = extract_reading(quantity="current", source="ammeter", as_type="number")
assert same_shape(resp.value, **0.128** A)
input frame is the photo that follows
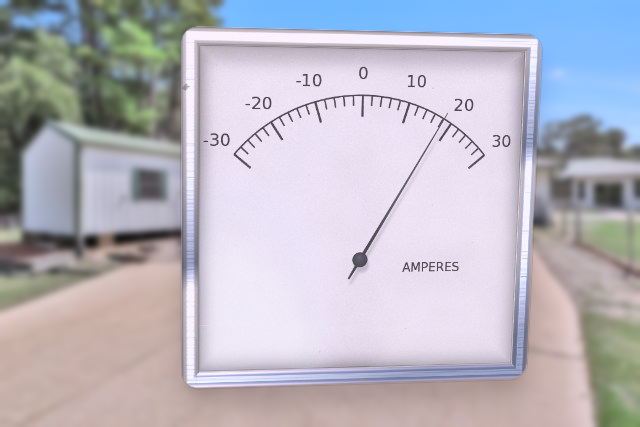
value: **18** A
